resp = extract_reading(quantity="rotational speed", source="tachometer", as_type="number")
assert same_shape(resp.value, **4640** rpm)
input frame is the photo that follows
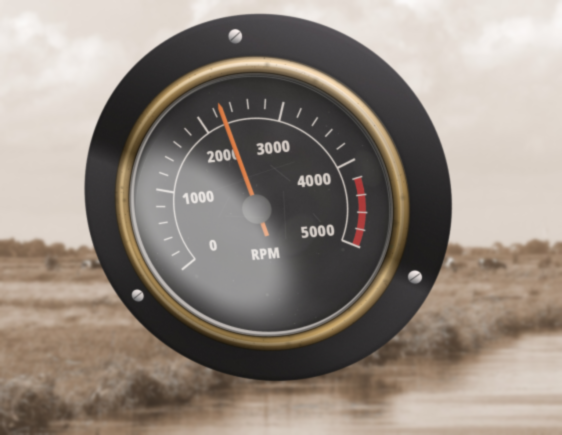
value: **2300** rpm
